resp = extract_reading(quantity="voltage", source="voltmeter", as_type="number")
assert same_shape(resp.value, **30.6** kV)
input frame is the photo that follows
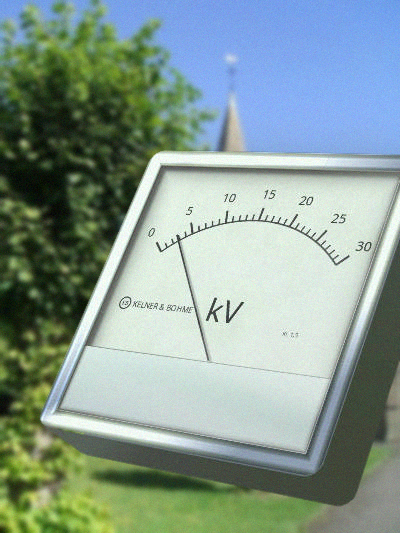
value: **3** kV
